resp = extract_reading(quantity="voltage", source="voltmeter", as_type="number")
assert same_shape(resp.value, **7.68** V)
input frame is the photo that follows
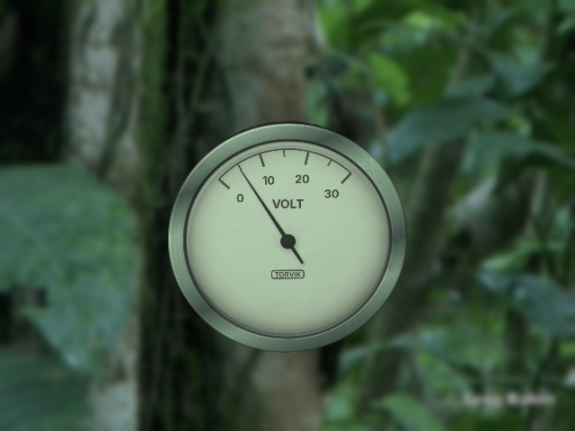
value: **5** V
